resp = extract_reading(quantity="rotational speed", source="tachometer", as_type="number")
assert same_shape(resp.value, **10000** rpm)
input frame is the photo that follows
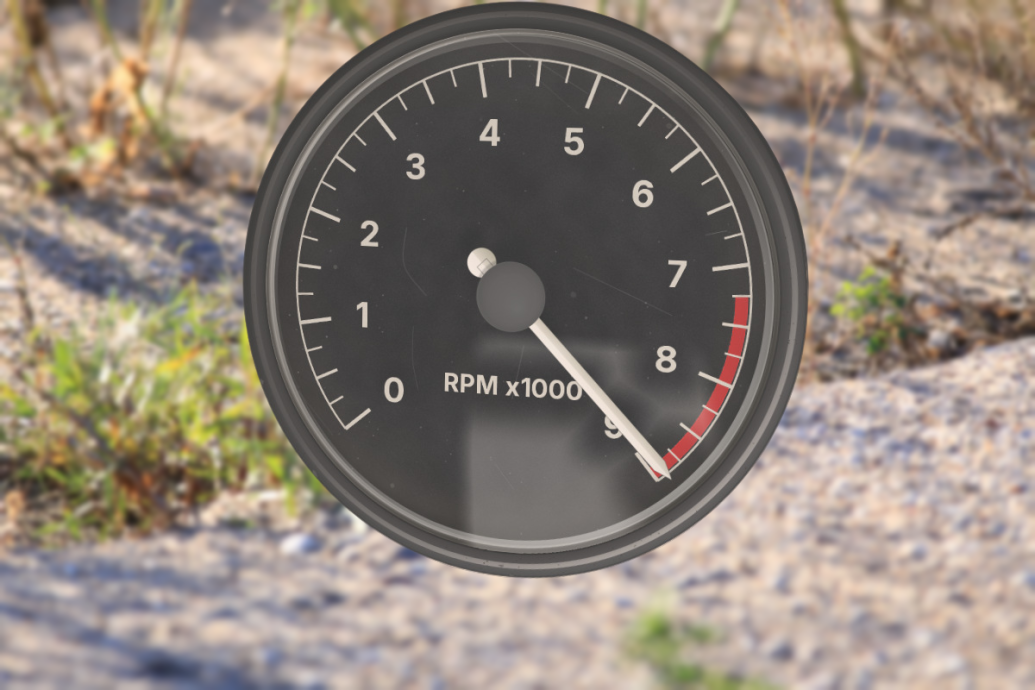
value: **8875** rpm
